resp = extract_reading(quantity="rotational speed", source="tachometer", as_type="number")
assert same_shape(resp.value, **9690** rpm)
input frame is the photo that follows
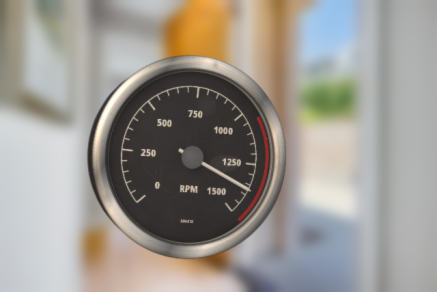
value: **1375** rpm
